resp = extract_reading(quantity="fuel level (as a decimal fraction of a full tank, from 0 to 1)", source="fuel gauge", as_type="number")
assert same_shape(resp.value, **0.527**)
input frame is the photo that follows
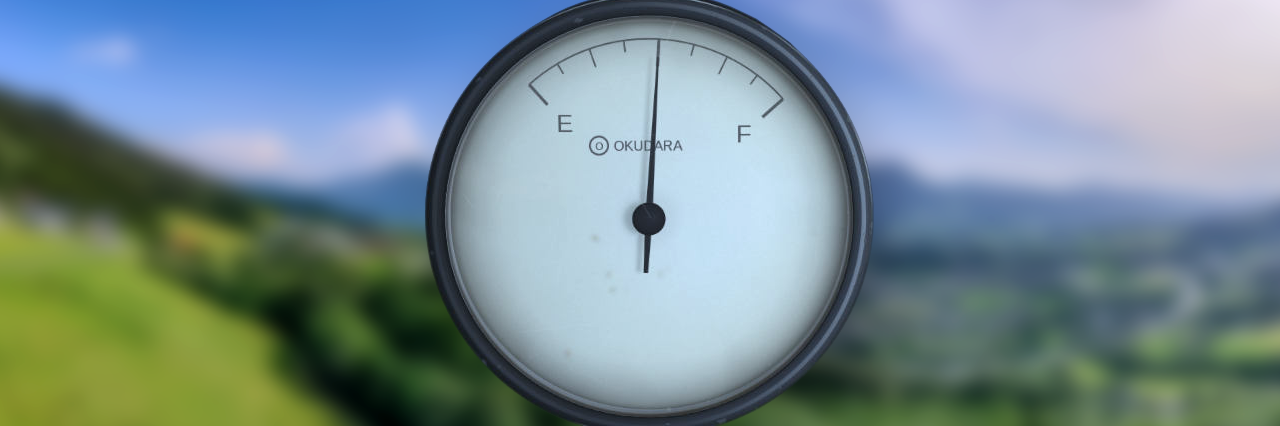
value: **0.5**
